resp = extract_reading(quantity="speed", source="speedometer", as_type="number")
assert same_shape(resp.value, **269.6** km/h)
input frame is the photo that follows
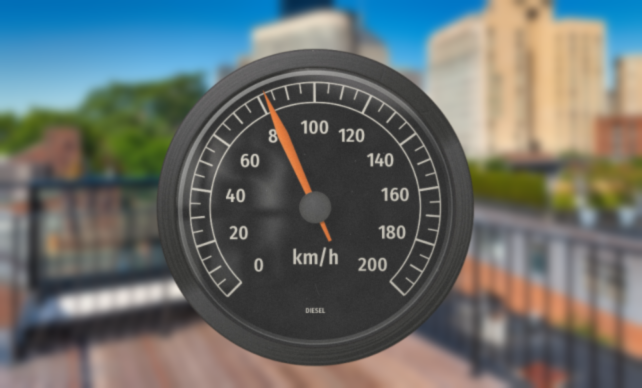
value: **82.5** km/h
